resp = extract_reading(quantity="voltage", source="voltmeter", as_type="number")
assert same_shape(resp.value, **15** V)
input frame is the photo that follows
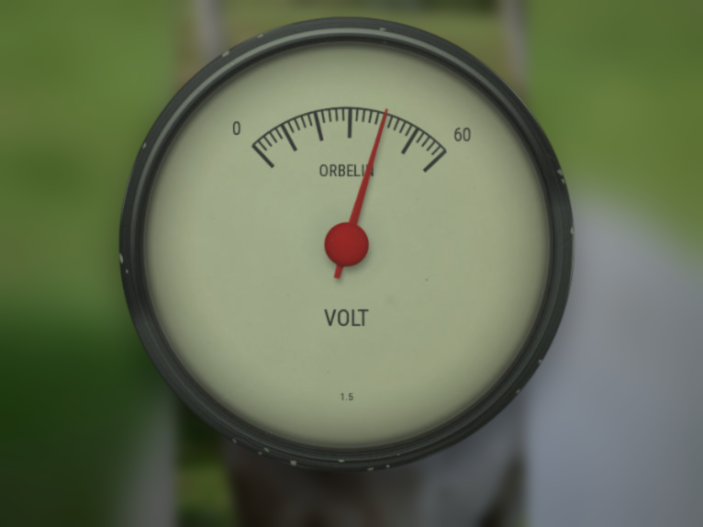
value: **40** V
